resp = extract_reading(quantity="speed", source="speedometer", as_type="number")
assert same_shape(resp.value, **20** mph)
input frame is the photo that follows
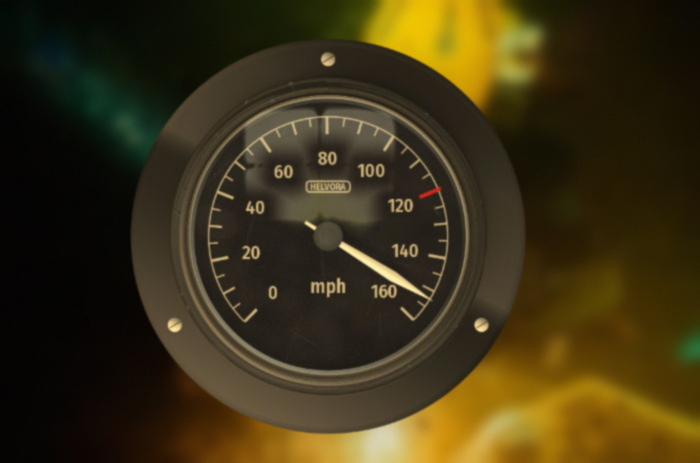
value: **152.5** mph
